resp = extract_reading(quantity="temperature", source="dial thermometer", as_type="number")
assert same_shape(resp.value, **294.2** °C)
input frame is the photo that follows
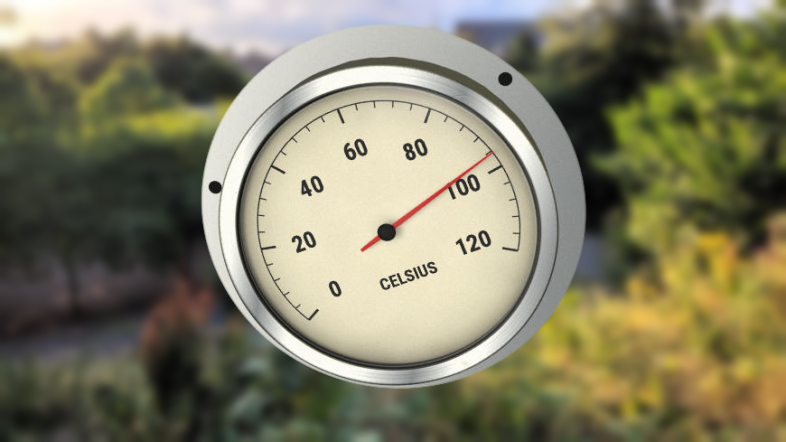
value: **96** °C
